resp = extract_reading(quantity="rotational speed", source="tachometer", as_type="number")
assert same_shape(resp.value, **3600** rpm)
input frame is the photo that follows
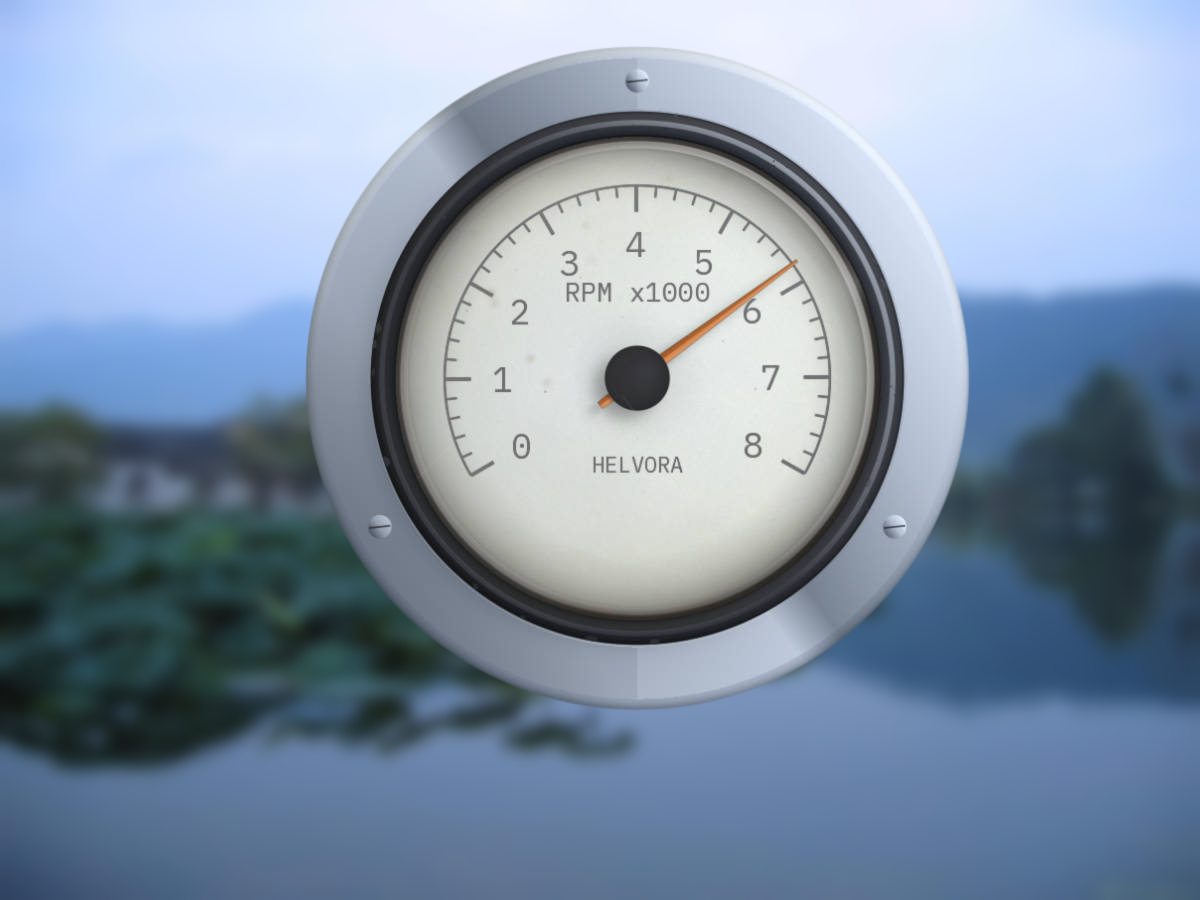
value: **5800** rpm
